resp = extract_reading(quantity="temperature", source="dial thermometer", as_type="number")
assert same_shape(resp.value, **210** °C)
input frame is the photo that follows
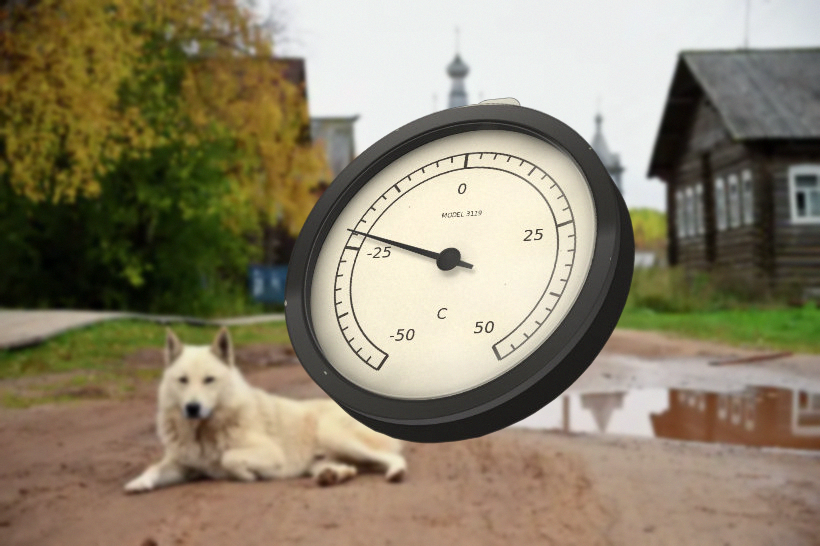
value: **-22.5** °C
